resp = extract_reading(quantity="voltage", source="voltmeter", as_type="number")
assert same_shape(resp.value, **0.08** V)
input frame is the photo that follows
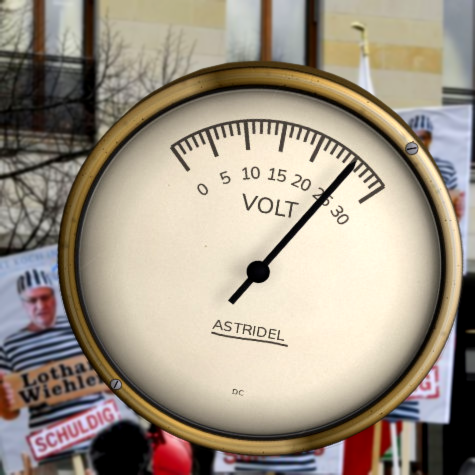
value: **25** V
